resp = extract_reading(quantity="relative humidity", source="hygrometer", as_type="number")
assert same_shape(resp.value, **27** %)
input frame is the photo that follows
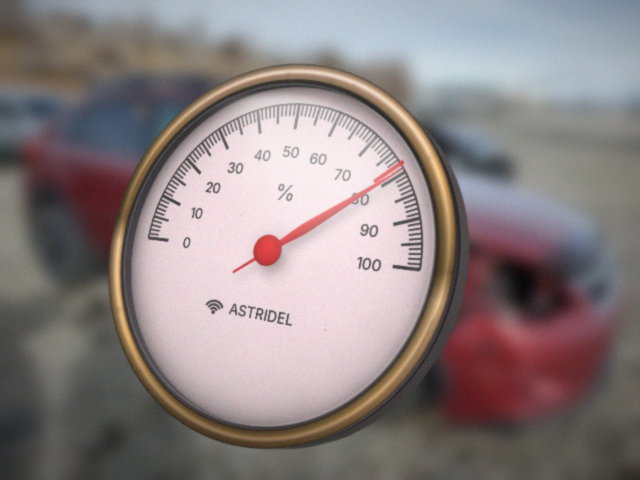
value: **80** %
